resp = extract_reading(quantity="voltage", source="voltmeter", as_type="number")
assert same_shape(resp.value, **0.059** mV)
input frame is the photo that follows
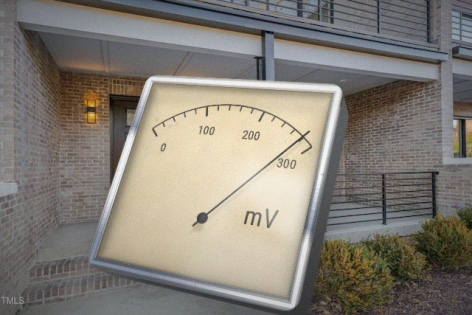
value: **280** mV
